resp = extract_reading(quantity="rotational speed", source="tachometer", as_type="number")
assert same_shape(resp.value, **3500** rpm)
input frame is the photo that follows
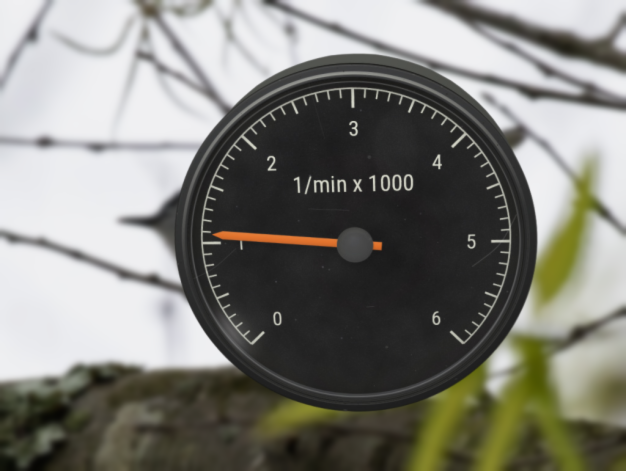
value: **1100** rpm
